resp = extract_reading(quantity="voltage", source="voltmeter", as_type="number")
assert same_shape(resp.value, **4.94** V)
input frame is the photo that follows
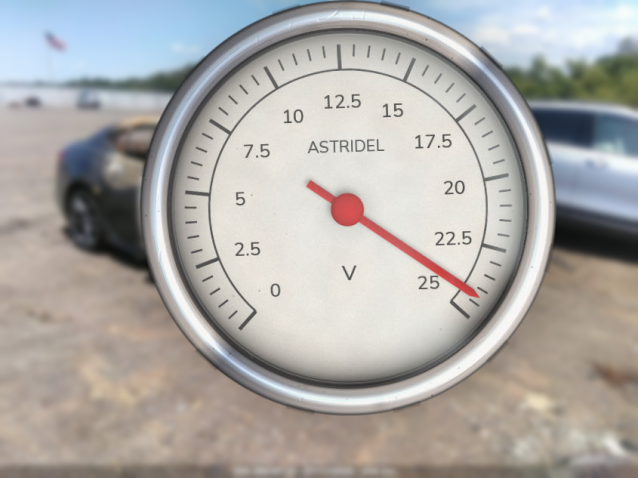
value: **24.25** V
